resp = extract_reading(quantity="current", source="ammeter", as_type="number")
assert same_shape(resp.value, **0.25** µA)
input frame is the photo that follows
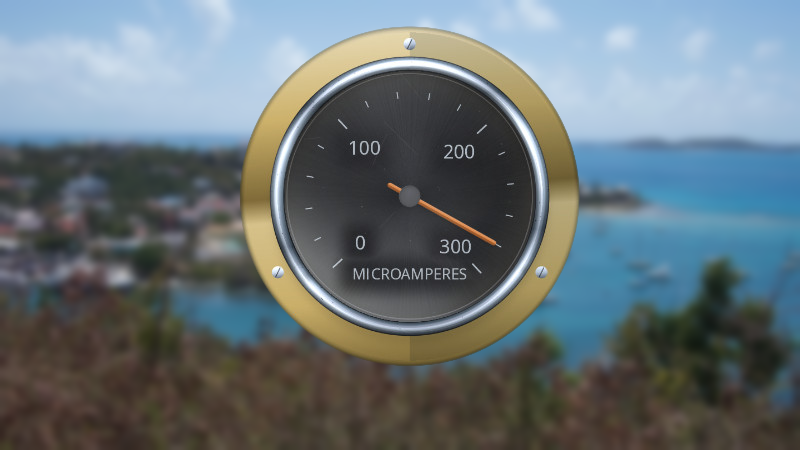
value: **280** µA
